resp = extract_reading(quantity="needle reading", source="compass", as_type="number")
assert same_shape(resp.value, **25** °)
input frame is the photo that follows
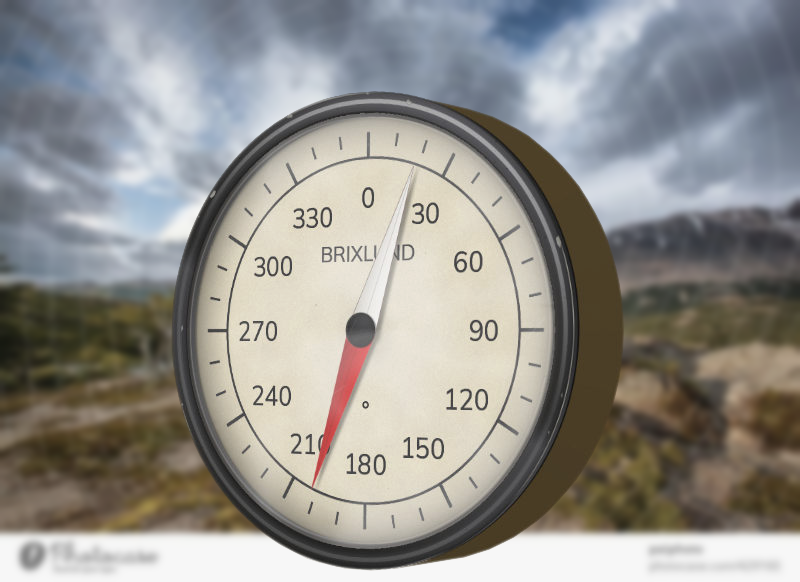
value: **200** °
